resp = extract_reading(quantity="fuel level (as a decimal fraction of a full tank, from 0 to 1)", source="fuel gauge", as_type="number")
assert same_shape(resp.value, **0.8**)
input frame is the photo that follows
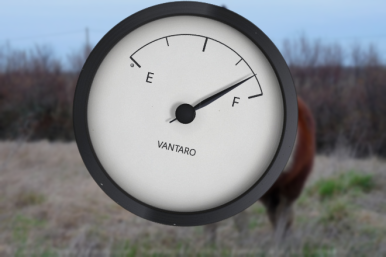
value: **0.875**
